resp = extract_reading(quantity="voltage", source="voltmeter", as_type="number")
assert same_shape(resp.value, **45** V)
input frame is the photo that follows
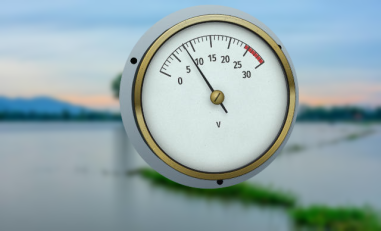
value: **8** V
